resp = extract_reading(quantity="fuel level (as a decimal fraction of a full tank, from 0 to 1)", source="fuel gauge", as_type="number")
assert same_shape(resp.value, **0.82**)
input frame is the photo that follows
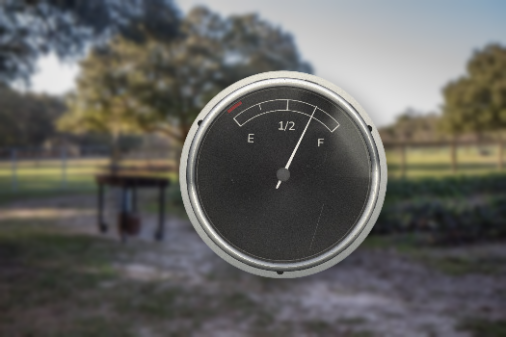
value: **0.75**
